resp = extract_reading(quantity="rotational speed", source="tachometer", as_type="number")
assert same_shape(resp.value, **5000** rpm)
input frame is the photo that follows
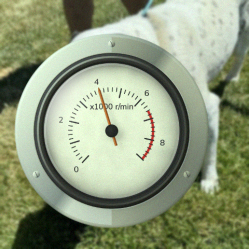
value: **4000** rpm
